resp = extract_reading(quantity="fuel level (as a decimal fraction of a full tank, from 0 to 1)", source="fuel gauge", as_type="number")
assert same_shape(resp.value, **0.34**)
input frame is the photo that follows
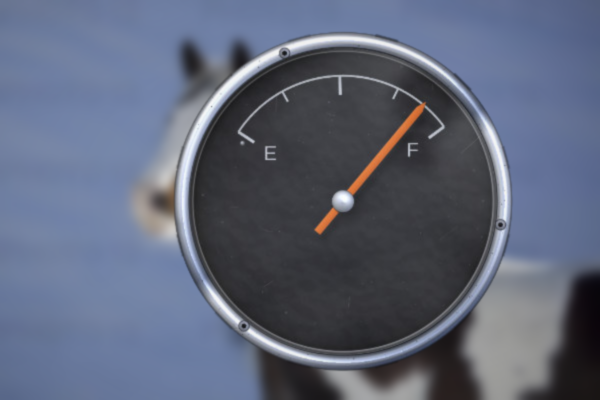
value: **0.875**
